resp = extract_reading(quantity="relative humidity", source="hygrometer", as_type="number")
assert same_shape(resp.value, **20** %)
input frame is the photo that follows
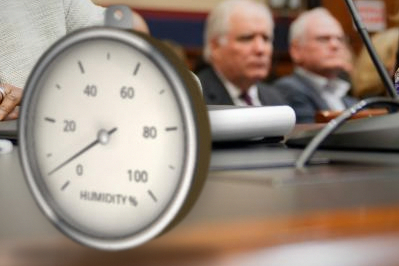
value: **5** %
